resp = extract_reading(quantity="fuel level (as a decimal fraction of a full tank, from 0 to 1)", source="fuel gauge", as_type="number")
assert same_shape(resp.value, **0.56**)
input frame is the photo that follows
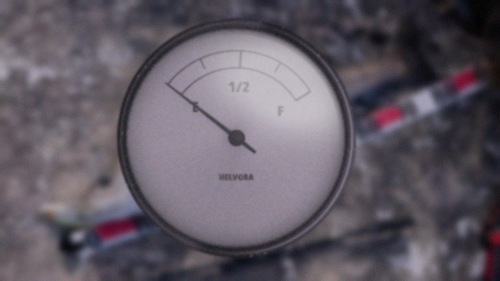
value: **0**
